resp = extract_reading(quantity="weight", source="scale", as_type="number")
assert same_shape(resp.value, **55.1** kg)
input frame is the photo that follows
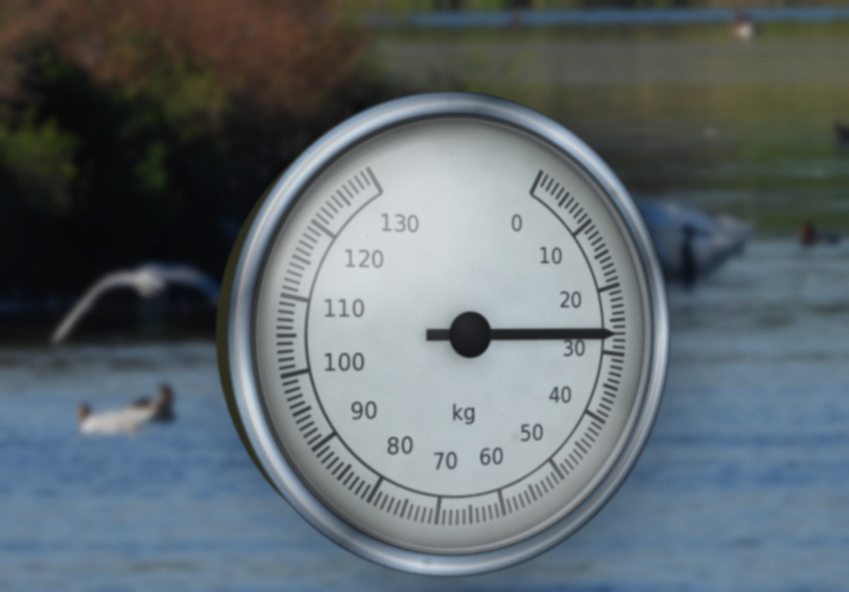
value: **27** kg
